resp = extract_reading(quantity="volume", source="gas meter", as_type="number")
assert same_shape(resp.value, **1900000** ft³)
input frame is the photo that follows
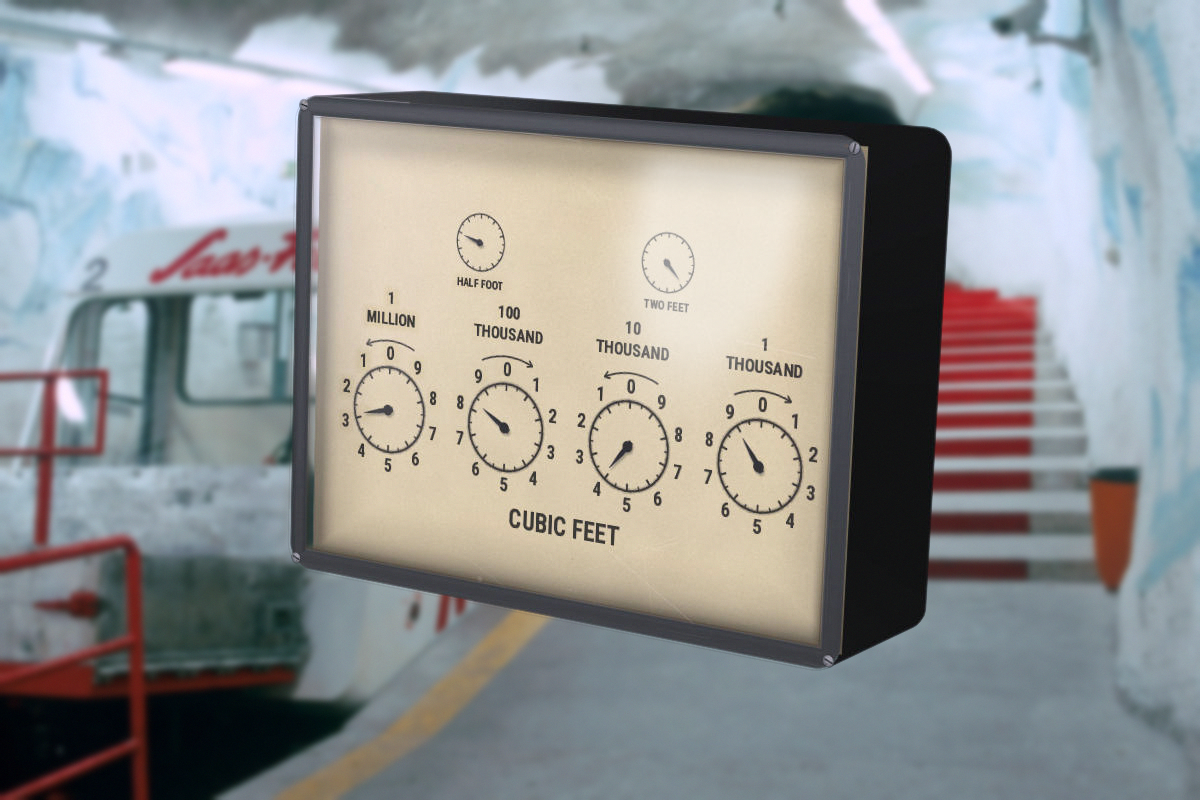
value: **283900** ft³
